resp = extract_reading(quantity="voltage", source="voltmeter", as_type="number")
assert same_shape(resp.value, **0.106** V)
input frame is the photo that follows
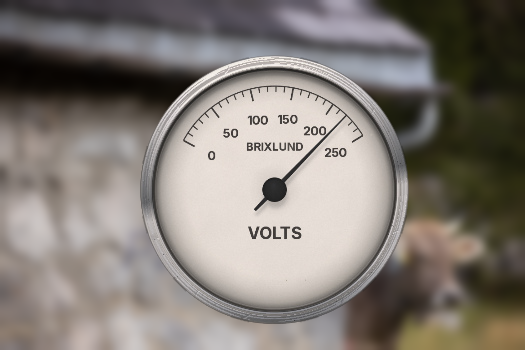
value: **220** V
